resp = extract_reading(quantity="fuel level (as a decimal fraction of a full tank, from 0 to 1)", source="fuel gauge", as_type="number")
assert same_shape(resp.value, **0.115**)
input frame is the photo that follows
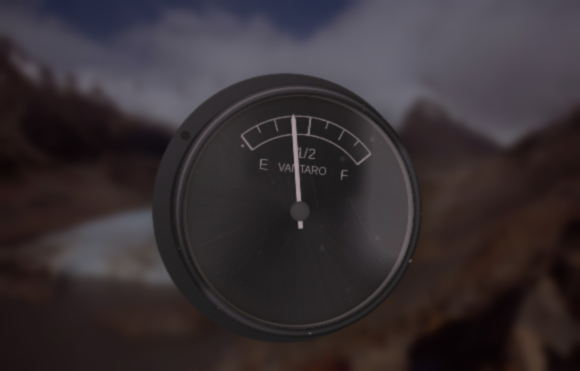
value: **0.375**
